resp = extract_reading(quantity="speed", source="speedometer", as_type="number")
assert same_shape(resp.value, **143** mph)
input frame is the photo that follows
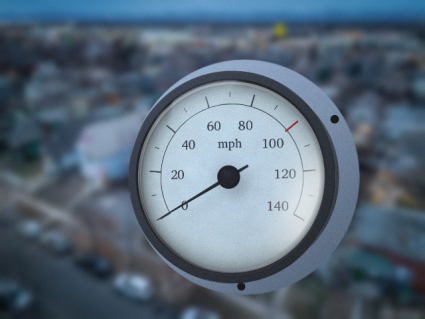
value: **0** mph
